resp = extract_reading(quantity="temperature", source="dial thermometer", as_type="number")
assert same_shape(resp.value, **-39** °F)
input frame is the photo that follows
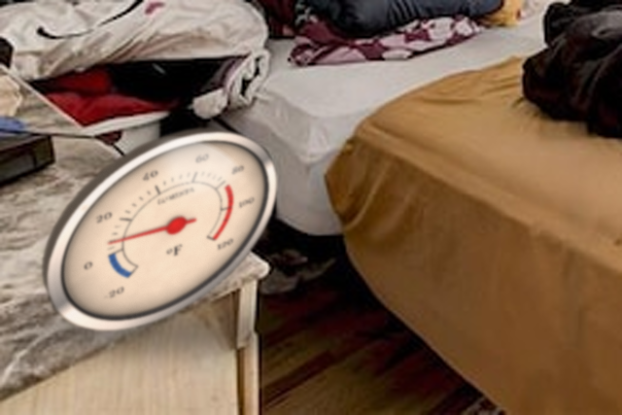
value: **8** °F
